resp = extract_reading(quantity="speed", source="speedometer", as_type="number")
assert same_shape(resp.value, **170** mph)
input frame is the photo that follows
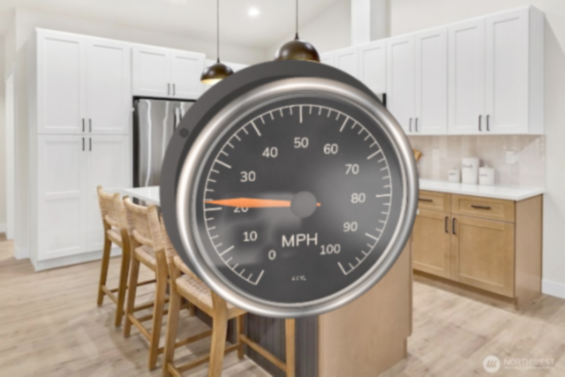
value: **22** mph
